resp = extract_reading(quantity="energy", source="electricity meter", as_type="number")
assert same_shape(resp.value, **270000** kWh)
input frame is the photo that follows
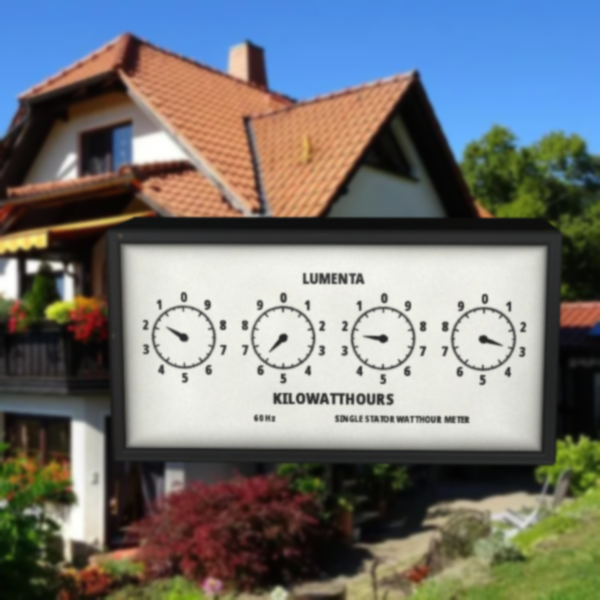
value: **1623** kWh
